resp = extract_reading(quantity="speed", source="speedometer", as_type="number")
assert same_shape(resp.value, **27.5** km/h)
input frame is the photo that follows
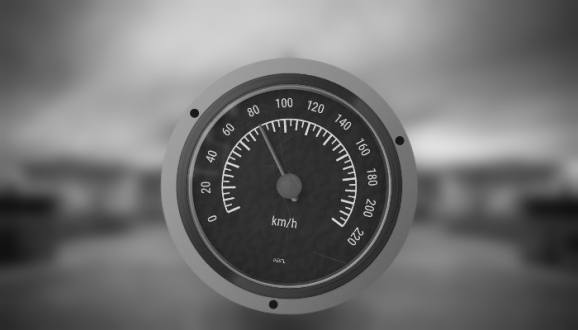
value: **80** km/h
